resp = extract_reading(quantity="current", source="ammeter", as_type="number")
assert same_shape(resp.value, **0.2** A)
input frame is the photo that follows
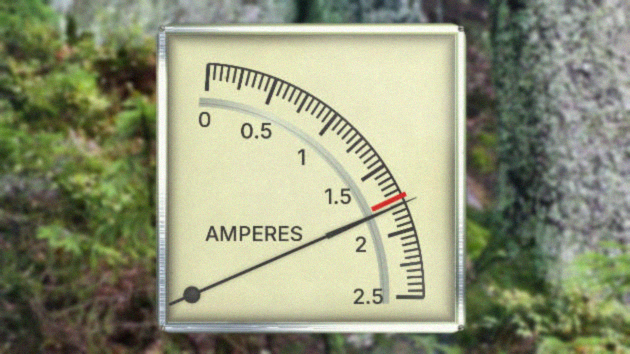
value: **1.8** A
